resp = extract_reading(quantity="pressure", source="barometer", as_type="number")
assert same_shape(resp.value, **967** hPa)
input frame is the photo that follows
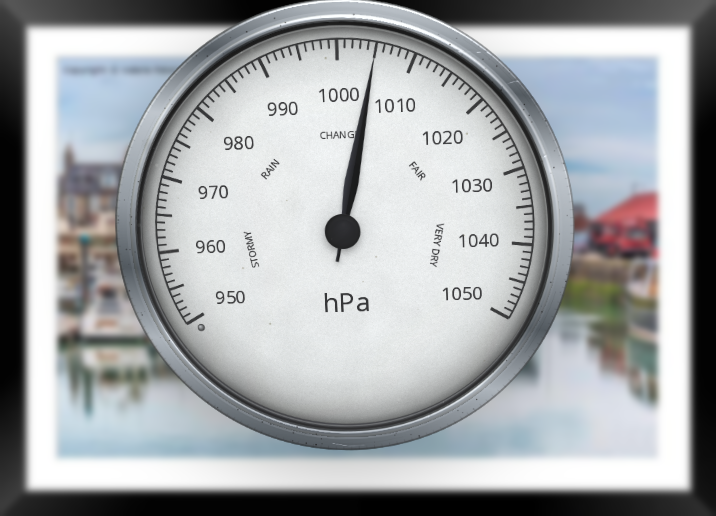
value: **1005** hPa
